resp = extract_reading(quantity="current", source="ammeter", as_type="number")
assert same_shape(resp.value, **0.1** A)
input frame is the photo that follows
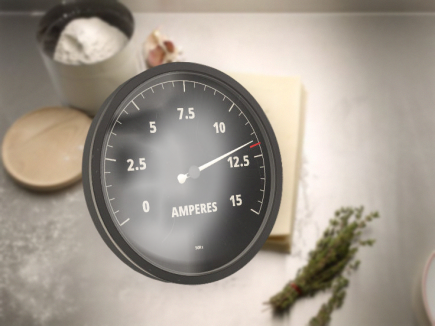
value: **11.75** A
